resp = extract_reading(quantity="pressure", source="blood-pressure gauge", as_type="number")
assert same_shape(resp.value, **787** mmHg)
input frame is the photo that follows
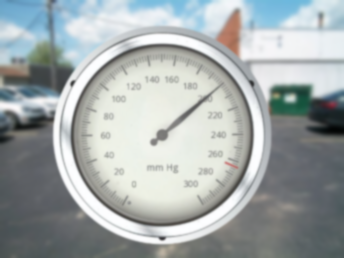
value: **200** mmHg
